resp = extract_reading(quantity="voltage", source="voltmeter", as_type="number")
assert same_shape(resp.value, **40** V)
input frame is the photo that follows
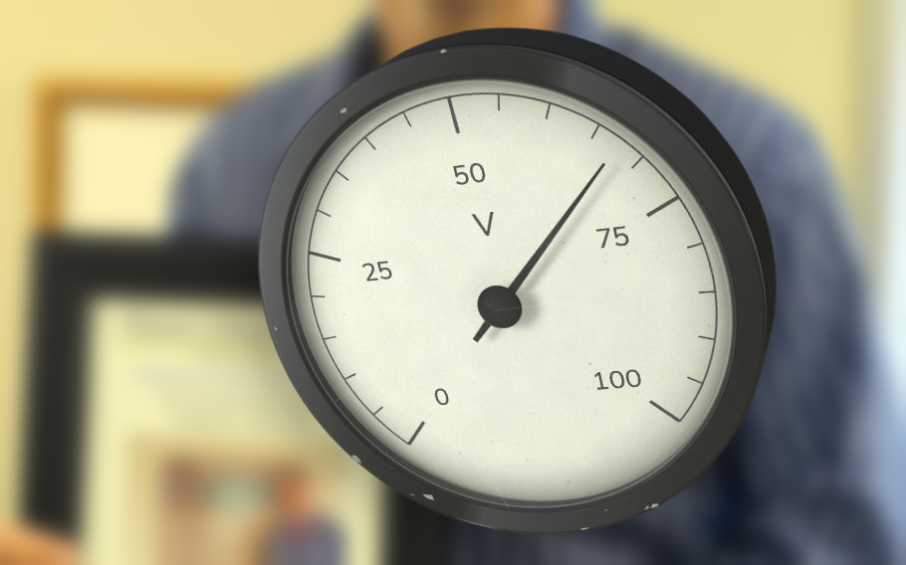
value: **67.5** V
